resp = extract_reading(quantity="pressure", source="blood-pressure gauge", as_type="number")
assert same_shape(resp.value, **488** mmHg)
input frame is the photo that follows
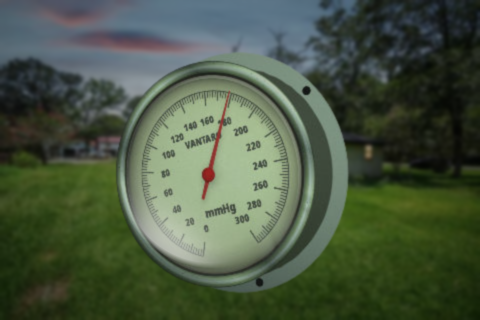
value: **180** mmHg
